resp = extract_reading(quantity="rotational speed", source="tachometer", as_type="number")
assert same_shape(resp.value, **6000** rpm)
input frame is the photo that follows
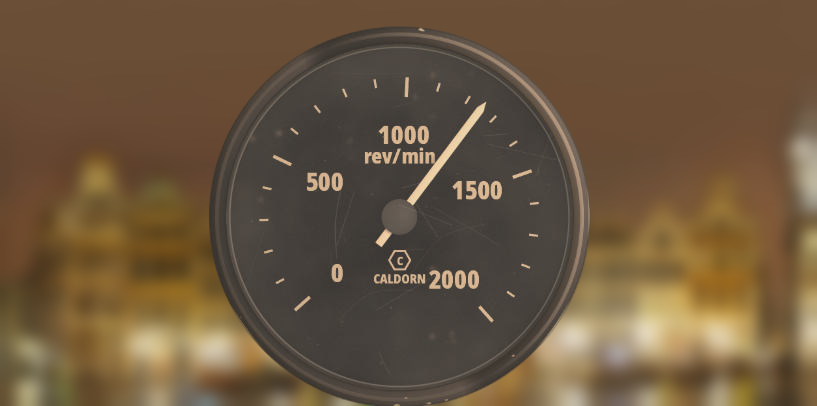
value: **1250** rpm
